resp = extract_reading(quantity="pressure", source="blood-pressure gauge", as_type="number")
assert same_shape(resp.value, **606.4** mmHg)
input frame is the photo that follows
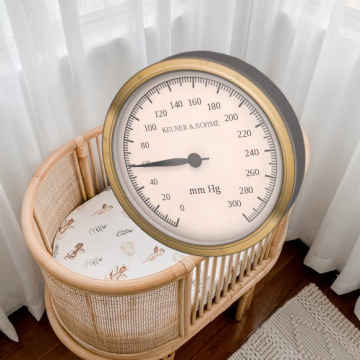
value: **60** mmHg
